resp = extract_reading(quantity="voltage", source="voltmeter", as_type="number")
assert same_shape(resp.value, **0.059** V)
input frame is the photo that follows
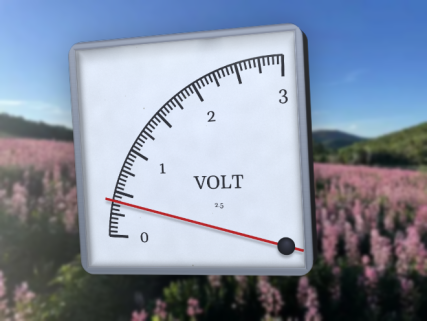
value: **0.4** V
